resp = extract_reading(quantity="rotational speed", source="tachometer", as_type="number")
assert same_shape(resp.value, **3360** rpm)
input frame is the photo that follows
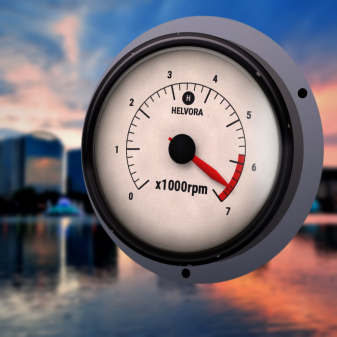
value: **6600** rpm
